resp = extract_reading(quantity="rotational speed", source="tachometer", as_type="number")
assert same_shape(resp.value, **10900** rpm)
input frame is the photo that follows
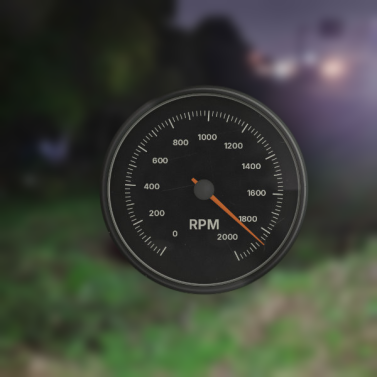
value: **1860** rpm
